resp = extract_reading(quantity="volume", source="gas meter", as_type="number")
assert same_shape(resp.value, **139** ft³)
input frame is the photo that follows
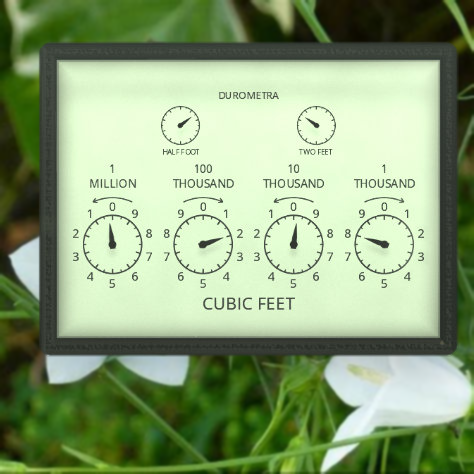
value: **19800** ft³
